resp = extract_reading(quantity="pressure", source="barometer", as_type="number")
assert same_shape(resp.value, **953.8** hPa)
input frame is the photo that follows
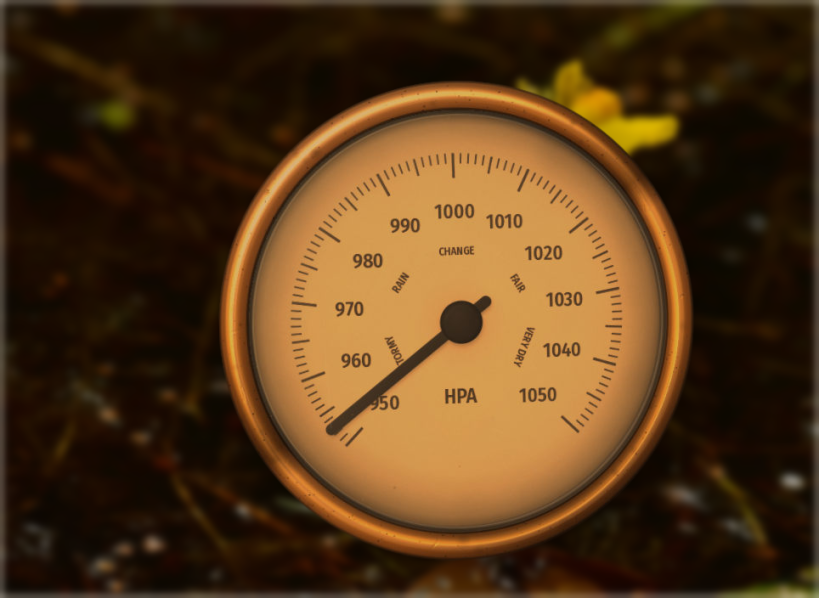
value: **953** hPa
